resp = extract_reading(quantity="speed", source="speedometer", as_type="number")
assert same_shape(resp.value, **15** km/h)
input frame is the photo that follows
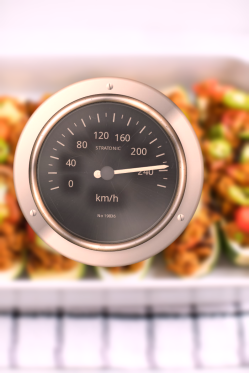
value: **235** km/h
